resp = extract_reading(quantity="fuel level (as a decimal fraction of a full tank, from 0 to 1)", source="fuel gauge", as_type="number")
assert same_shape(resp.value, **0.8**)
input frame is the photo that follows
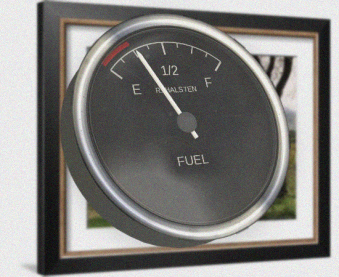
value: **0.25**
